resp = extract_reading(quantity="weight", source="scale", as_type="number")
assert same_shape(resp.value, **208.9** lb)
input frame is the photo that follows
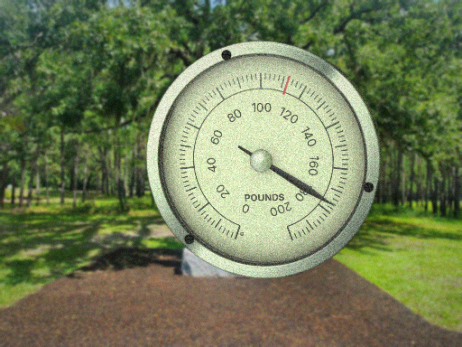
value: **176** lb
